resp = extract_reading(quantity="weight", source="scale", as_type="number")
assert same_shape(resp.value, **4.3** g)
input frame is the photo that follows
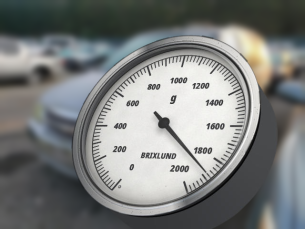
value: **1880** g
